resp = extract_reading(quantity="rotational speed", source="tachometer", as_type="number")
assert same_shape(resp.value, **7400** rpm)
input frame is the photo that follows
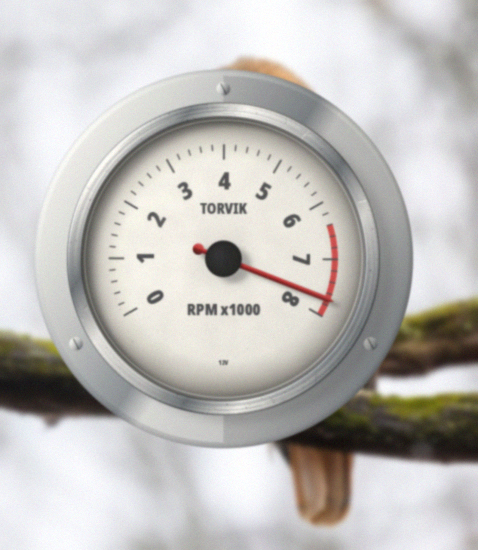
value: **7700** rpm
